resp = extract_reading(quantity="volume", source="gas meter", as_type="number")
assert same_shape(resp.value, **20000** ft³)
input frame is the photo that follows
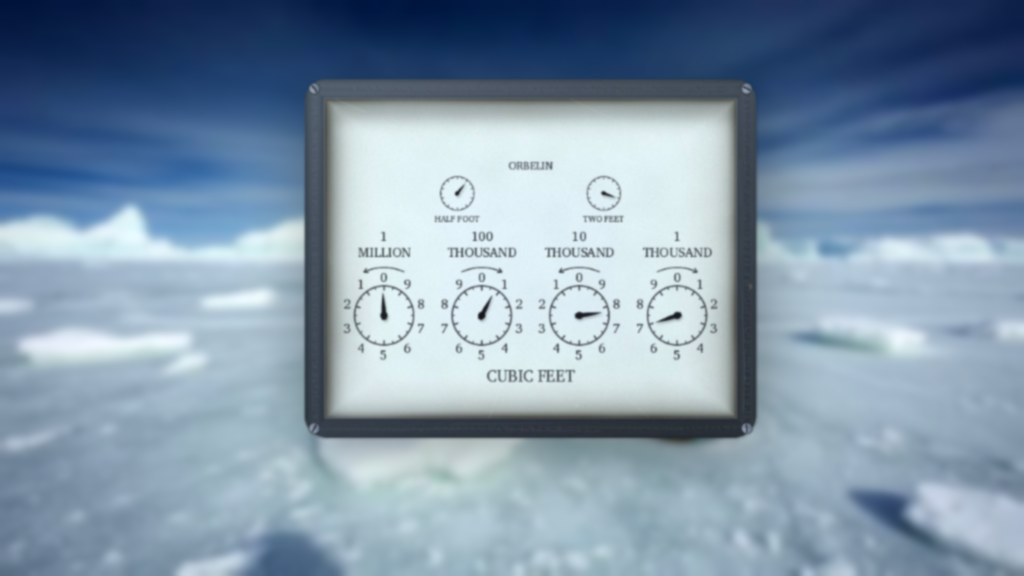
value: **7700** ft³
